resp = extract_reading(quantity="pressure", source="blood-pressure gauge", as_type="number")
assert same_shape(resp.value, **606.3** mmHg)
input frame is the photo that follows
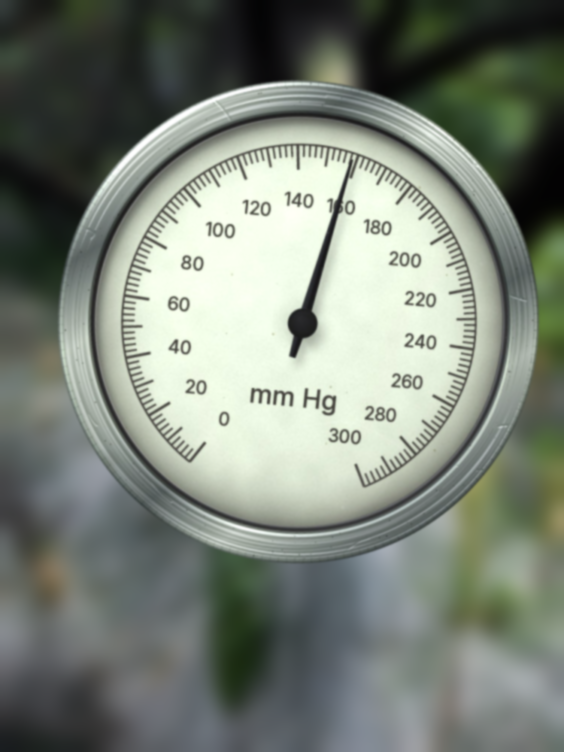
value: **158** mmHg
